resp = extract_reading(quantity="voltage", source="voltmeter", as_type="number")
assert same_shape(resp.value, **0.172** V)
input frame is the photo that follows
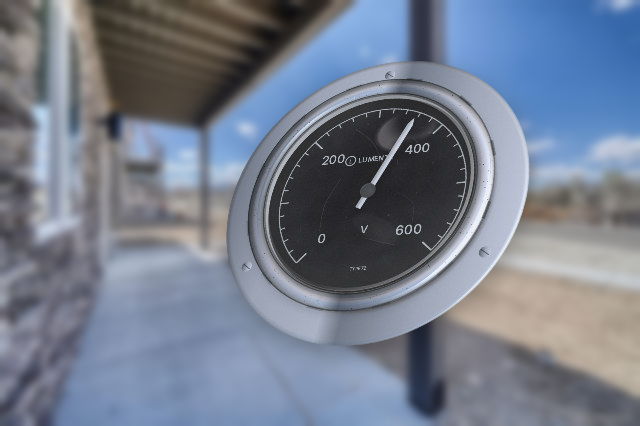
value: **360** V
